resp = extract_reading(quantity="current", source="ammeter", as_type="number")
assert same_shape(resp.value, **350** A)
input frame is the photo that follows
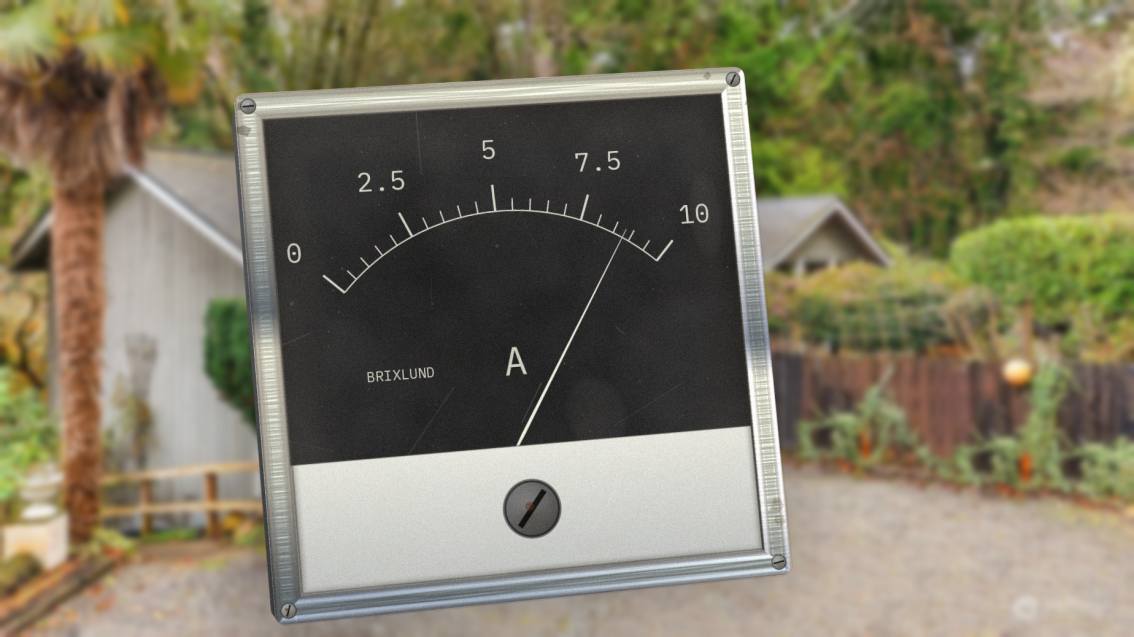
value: **8.75** A
